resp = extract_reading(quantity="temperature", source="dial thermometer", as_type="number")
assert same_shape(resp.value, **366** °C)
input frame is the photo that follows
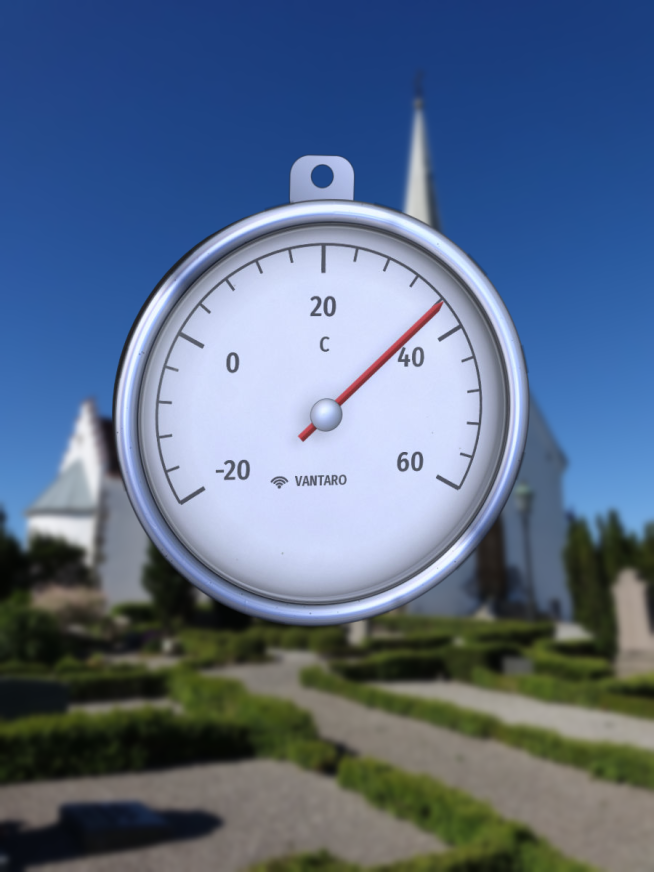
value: **36** °C
